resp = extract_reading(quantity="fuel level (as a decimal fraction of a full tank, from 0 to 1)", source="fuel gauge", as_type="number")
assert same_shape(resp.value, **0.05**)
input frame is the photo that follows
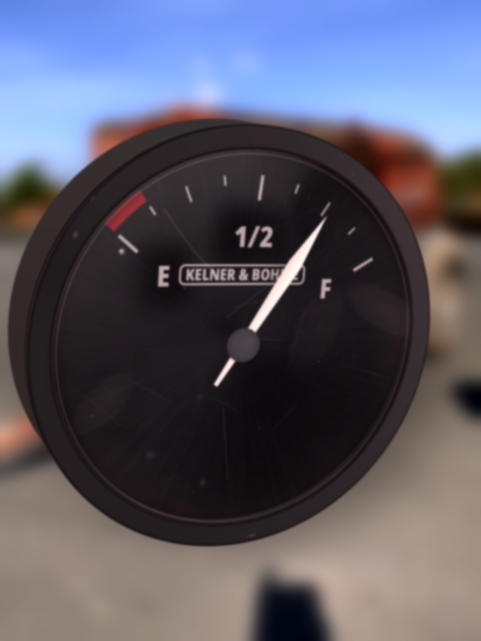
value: **0.75**
